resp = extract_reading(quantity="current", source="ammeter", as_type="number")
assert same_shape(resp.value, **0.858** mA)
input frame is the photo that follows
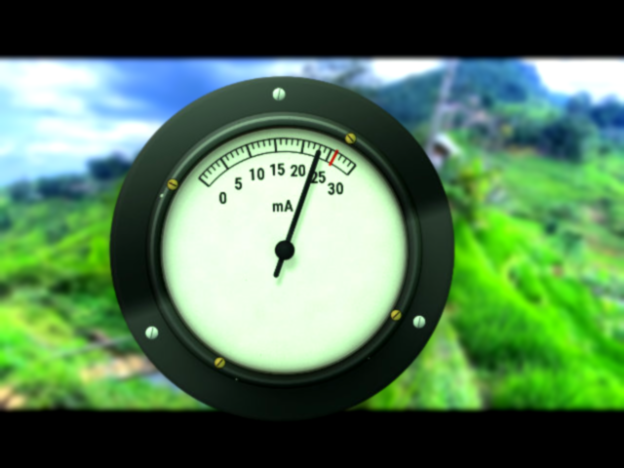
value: **23** mA
